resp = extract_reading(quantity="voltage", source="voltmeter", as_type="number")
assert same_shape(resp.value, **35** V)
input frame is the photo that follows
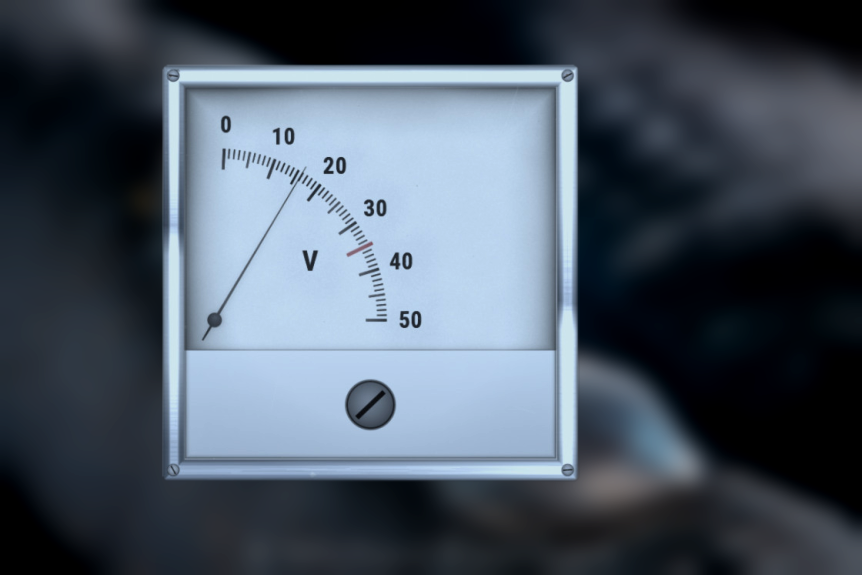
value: **16** V
